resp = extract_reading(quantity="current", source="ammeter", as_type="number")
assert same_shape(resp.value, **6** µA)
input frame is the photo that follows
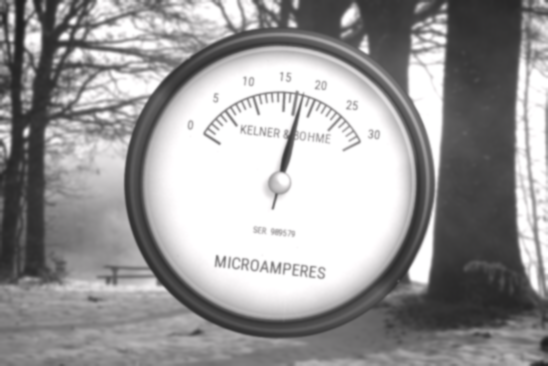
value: **18** µA
